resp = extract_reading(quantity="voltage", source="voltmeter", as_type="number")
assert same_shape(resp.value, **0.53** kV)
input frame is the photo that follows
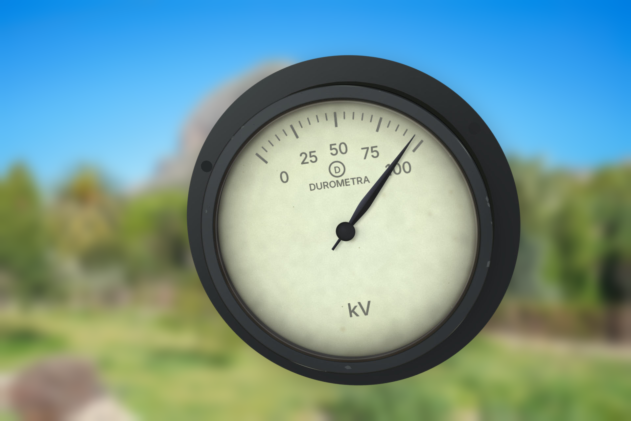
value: **95** kV
